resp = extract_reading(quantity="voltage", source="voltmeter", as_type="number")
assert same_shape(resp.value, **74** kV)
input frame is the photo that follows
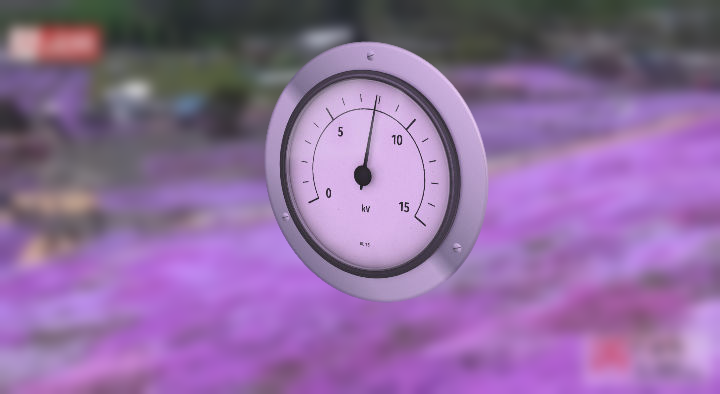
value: **8** kV
